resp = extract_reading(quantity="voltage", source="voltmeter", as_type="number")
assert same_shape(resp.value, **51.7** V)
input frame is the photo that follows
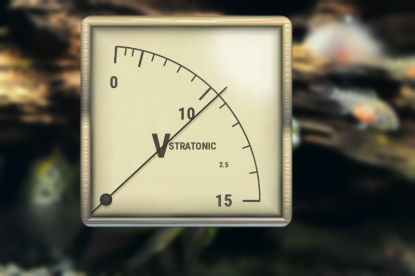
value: **10.5** V
